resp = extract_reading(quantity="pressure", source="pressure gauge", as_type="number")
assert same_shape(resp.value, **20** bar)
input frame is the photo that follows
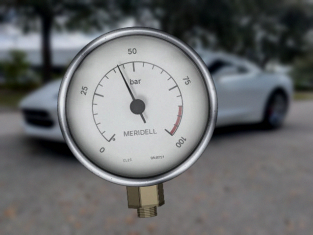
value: **42.5** bar
